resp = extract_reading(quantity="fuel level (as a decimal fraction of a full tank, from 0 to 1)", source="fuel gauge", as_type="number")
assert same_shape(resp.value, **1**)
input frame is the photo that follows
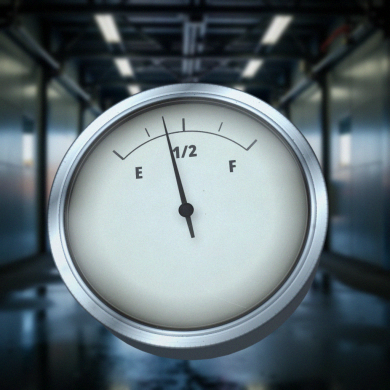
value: **0.375**
